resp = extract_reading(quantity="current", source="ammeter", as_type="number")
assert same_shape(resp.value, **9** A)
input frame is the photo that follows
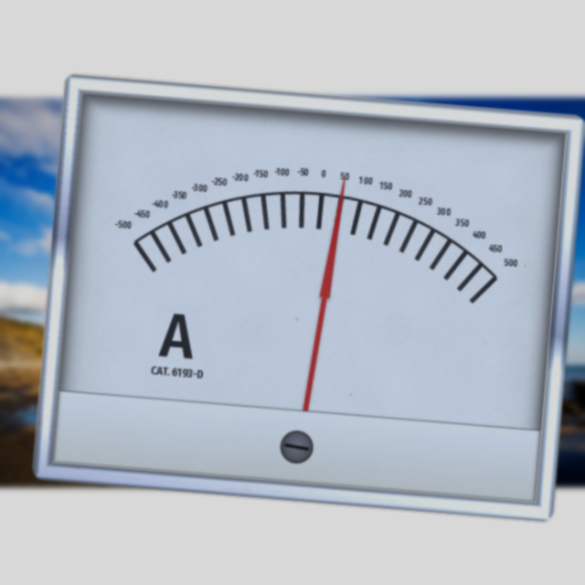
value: **50** A
